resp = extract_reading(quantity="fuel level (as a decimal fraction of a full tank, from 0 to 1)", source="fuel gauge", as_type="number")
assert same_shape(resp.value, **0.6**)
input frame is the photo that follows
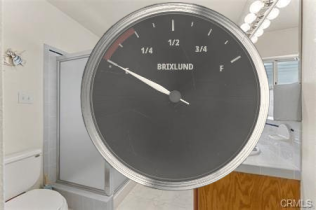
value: **0**
